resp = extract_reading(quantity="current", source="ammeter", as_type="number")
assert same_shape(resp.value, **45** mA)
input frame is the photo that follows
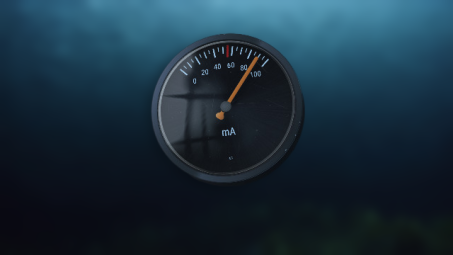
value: **90** mA
